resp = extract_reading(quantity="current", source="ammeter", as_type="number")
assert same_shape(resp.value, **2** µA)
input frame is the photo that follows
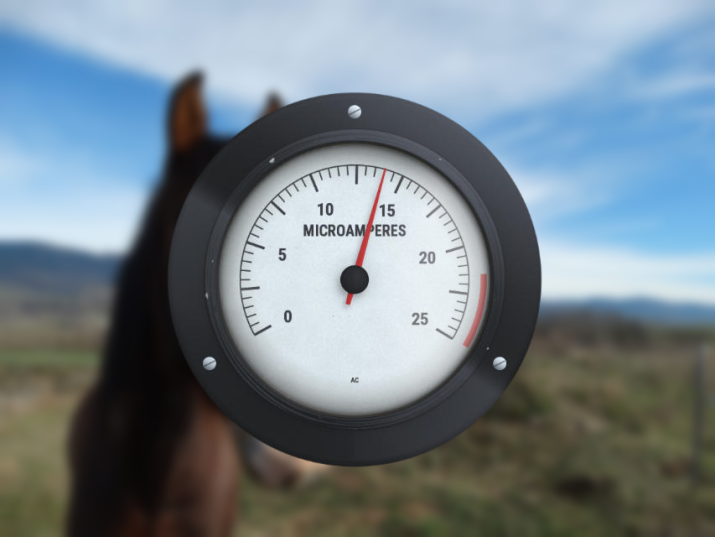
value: **14** µA
